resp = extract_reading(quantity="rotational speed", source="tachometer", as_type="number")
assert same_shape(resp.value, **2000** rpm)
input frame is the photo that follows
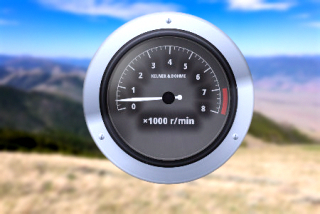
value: **400** rpm
